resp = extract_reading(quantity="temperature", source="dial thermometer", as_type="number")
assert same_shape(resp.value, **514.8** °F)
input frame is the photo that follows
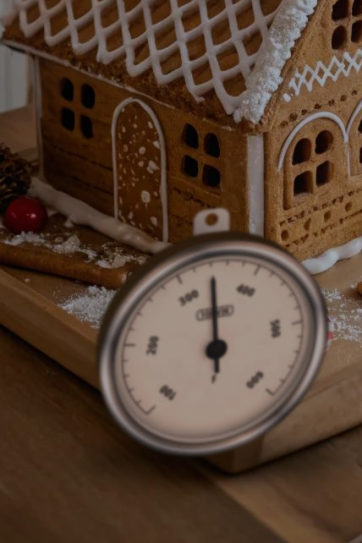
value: **340** °F
